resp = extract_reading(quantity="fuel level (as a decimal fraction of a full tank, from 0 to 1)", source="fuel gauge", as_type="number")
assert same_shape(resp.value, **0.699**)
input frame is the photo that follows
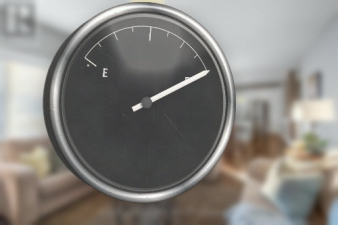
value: **1**
